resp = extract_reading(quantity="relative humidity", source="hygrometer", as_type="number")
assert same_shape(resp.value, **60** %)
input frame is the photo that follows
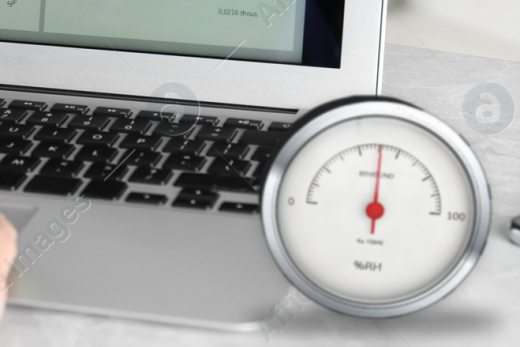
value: **50** %
